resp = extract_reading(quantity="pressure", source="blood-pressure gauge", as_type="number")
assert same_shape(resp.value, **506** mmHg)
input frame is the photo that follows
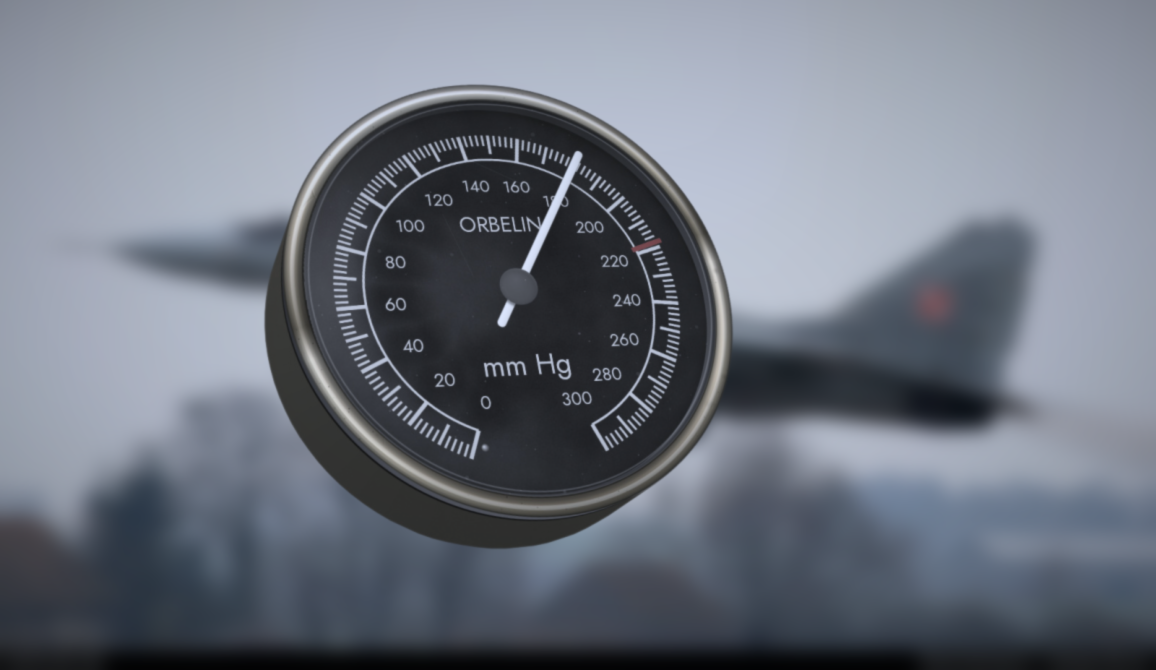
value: **180** mmHg
